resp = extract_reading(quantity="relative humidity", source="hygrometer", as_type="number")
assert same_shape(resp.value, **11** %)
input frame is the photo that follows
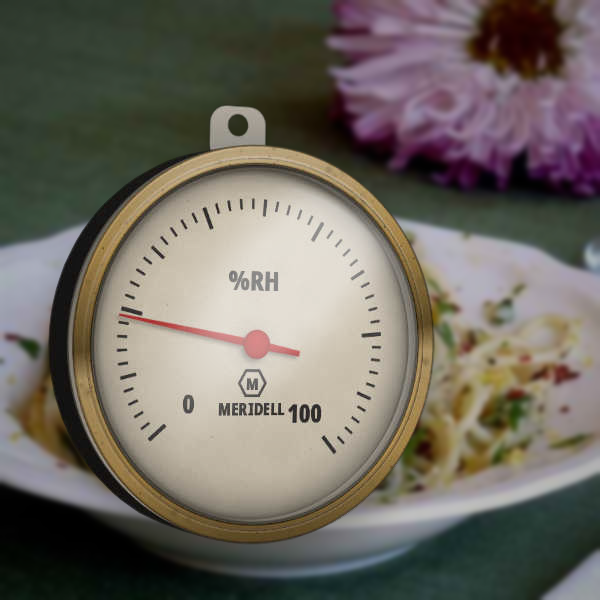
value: **19** %
